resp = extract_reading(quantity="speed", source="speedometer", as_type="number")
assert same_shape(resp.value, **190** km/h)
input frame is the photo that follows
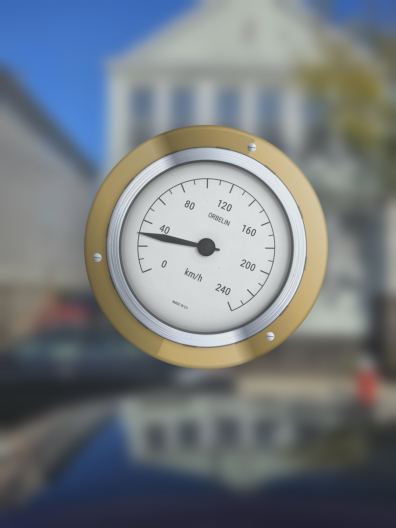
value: **30** km/h
